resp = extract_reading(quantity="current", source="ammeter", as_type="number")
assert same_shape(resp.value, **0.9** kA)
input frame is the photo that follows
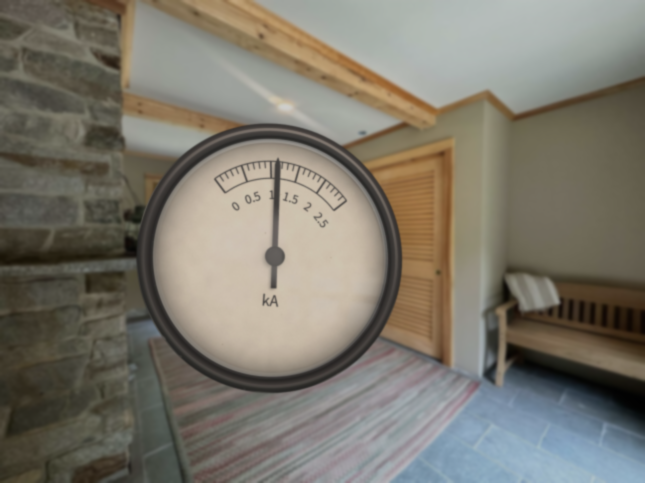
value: **1.1** kA
